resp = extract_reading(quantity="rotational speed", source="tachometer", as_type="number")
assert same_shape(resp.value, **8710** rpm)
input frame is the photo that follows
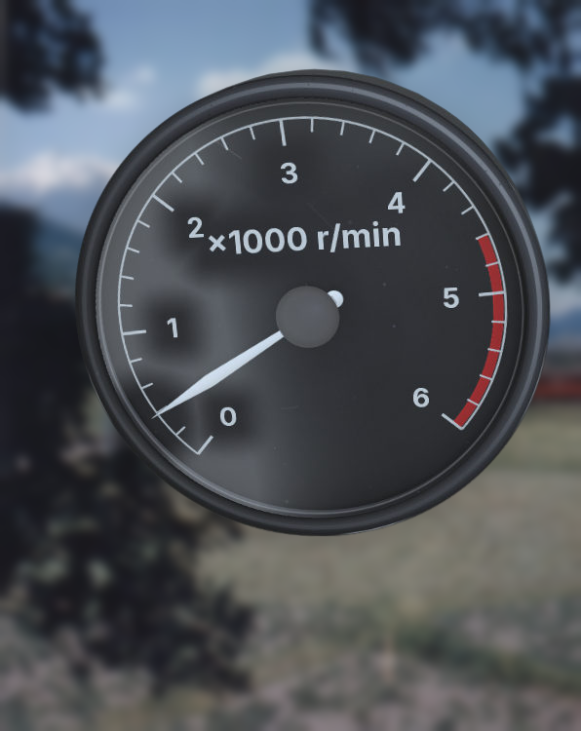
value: **400** rpm
